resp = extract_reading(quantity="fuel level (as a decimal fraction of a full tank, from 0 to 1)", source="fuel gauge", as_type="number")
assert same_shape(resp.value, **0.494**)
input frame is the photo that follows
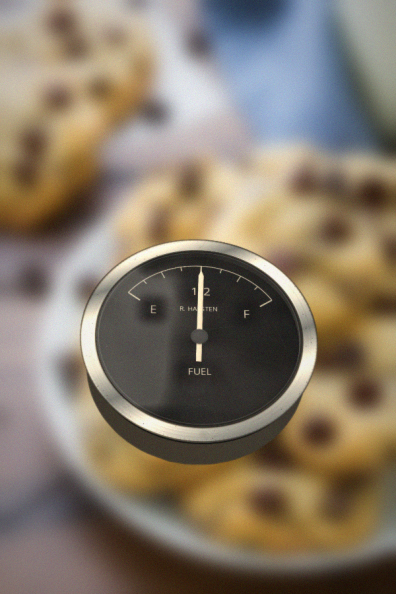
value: **0.5**
